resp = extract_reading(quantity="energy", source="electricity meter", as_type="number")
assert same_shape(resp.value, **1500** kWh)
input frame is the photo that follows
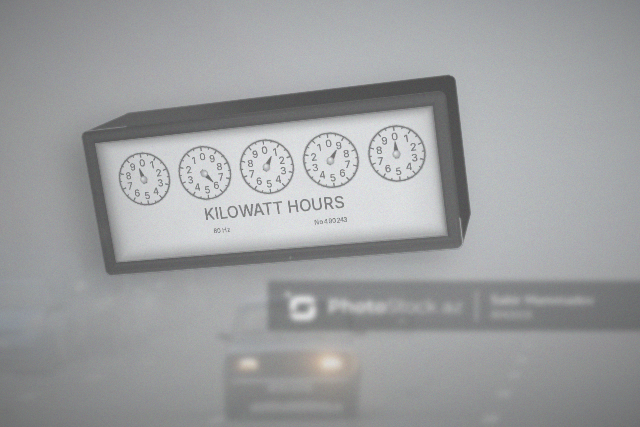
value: **96090** kWh
